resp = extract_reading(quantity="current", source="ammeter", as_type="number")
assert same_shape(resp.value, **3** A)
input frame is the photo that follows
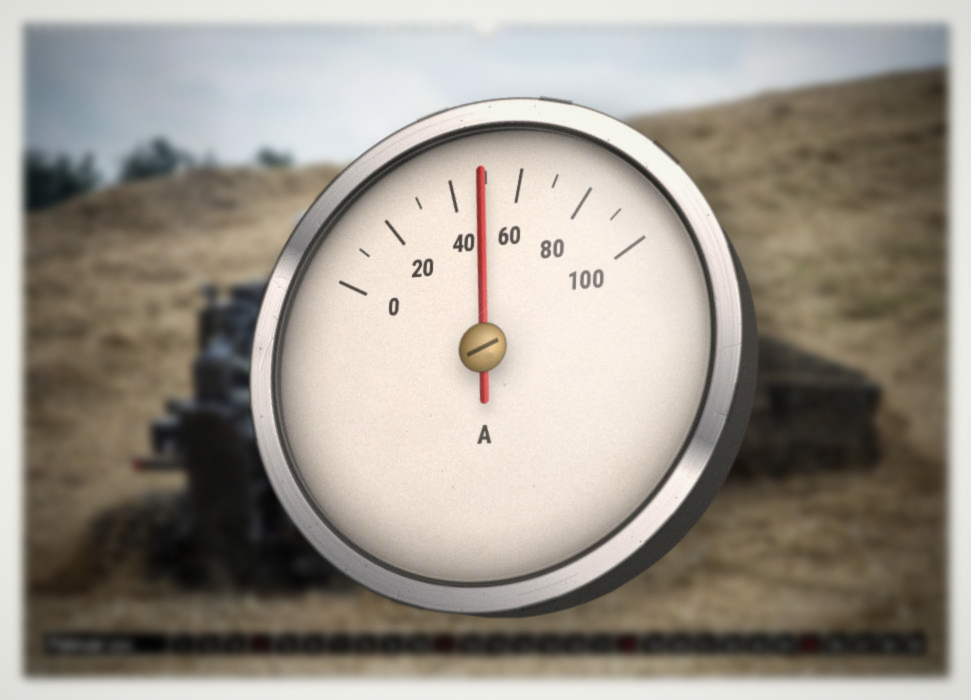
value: **50** A
